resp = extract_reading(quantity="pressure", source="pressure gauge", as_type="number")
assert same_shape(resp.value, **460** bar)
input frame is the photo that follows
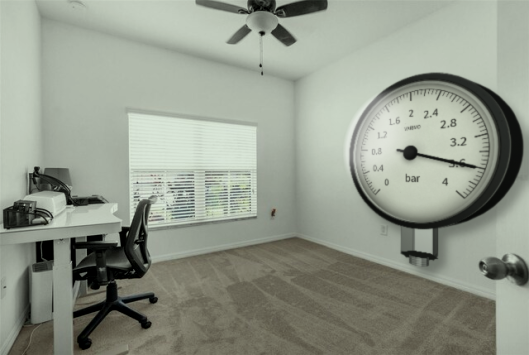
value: **3.6** bar
